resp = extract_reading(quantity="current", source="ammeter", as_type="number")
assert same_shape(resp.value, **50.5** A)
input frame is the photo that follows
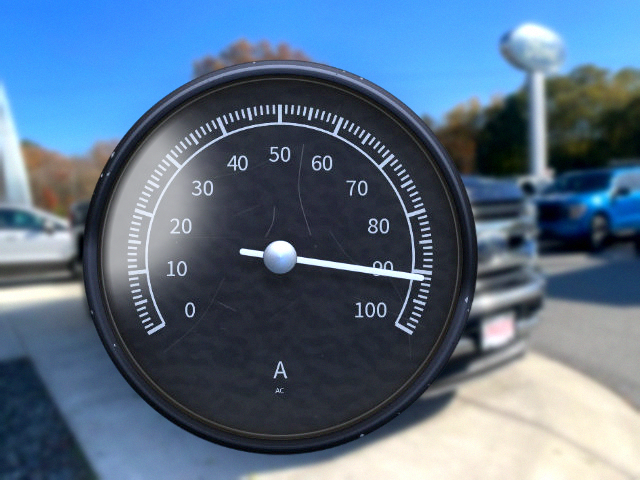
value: **91** A
